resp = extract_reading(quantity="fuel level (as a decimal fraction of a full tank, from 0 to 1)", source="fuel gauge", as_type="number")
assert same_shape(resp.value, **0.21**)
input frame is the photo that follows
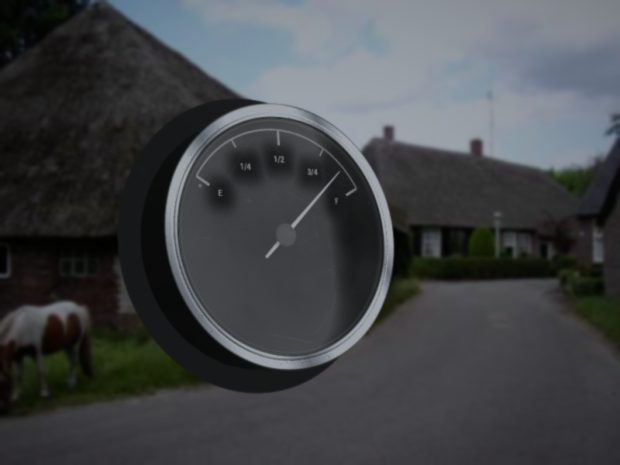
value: **0.875**
